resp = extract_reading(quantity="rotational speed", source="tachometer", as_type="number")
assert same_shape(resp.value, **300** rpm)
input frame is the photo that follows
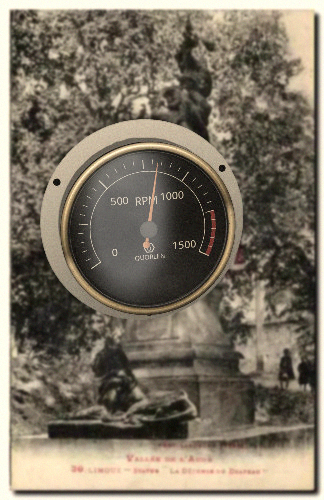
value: **825** rpm
